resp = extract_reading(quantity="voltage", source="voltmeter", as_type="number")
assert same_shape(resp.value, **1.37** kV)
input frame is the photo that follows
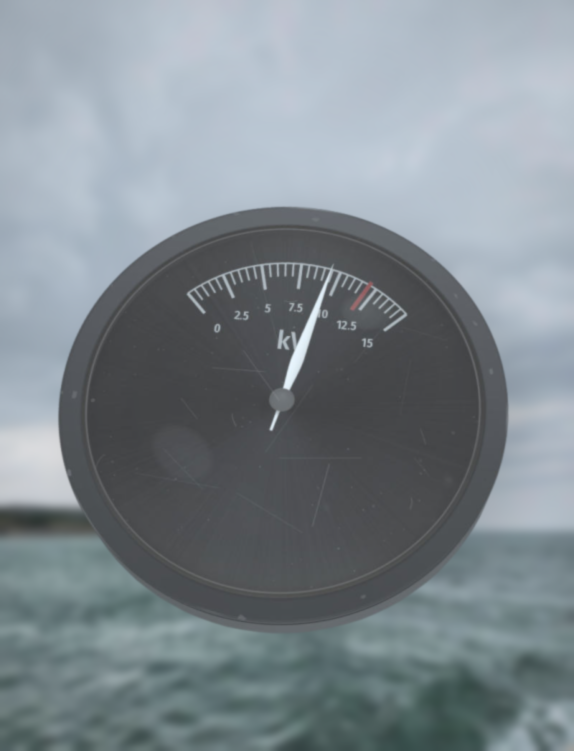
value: **9.5** kV
